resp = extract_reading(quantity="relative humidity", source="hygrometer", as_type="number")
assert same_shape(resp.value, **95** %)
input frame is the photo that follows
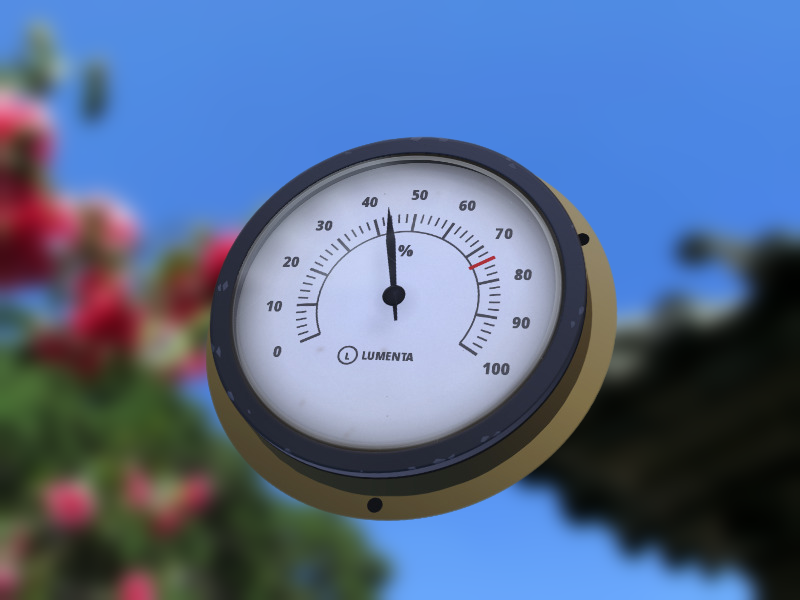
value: **44** %
